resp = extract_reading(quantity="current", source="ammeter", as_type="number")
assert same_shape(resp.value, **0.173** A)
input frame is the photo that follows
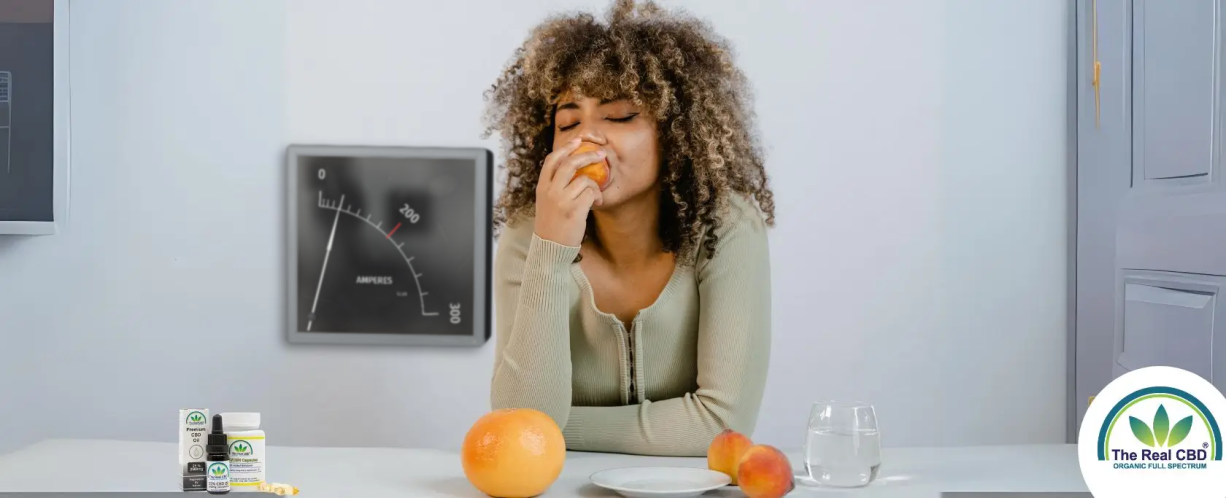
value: **100** A
